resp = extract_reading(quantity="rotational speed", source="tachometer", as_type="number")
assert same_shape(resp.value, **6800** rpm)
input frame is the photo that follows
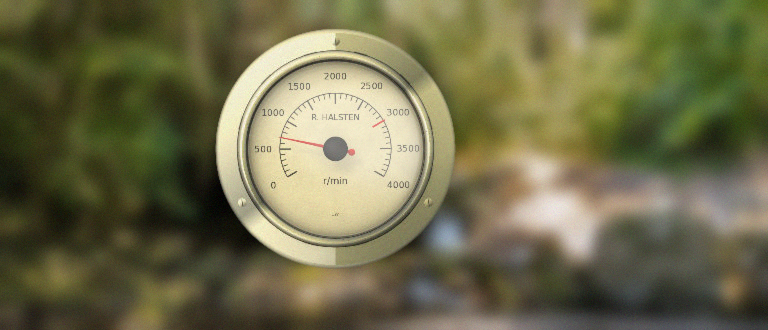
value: **700** rpm
